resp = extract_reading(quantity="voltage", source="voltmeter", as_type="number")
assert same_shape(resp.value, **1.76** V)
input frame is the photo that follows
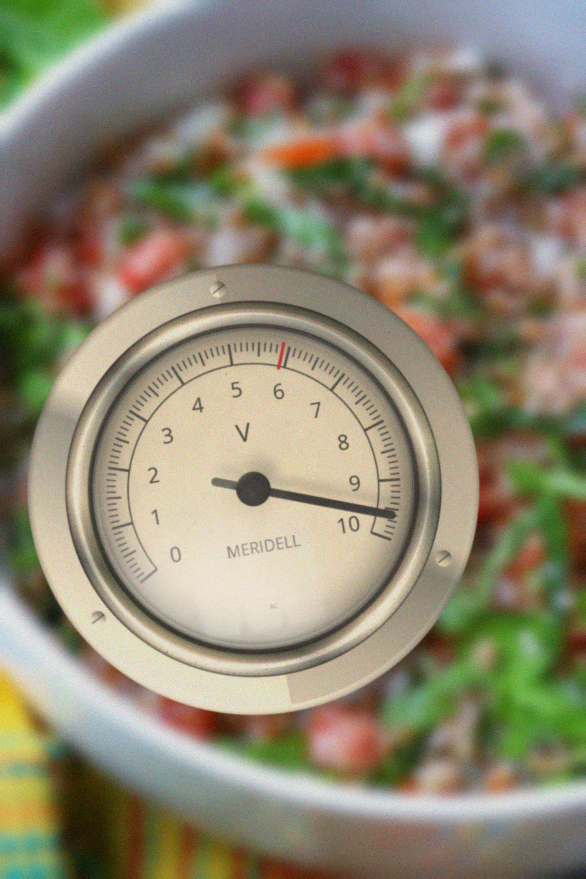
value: **9.6** V
